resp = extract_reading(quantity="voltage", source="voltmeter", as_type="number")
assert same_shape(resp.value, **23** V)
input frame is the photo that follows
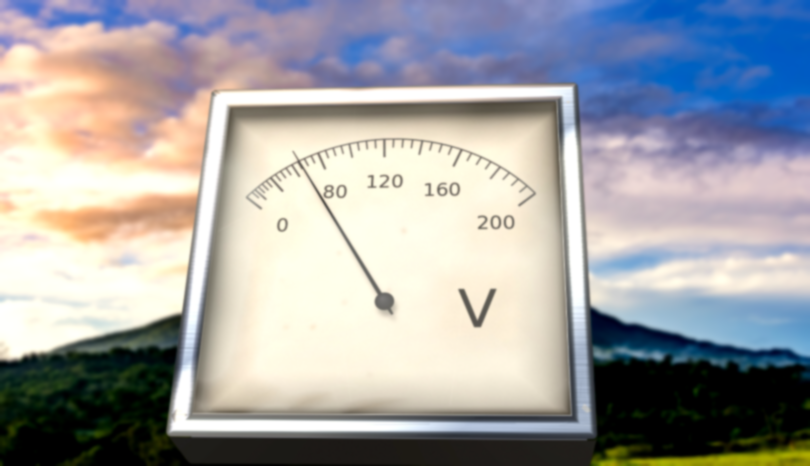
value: **65** V
